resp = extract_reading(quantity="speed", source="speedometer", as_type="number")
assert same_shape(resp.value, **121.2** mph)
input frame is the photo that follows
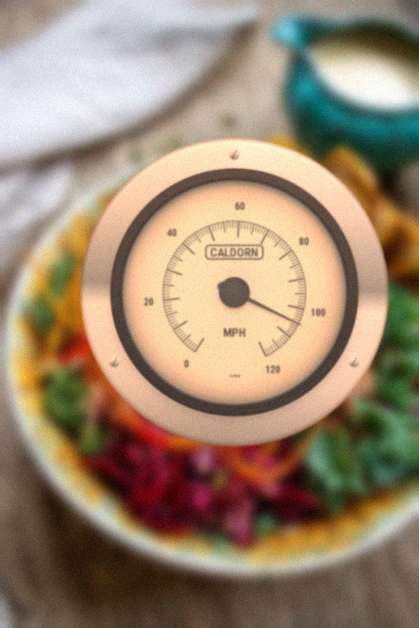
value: **105** mph
